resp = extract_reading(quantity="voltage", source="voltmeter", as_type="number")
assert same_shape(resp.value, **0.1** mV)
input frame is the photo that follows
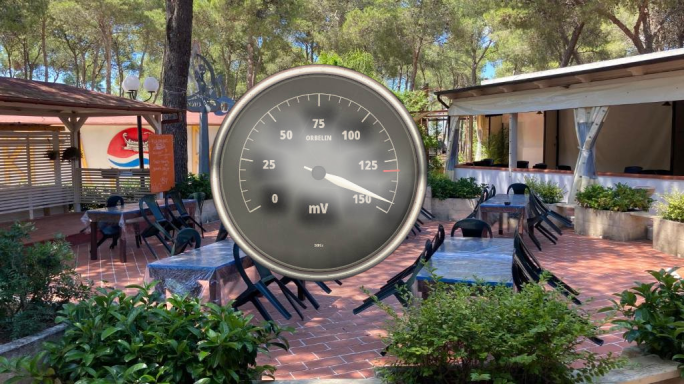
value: **145** mV
